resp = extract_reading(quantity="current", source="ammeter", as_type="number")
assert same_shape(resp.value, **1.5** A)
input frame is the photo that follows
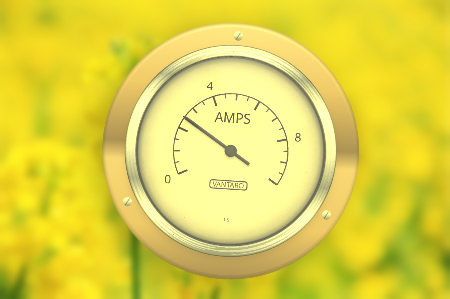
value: **2.5** A
